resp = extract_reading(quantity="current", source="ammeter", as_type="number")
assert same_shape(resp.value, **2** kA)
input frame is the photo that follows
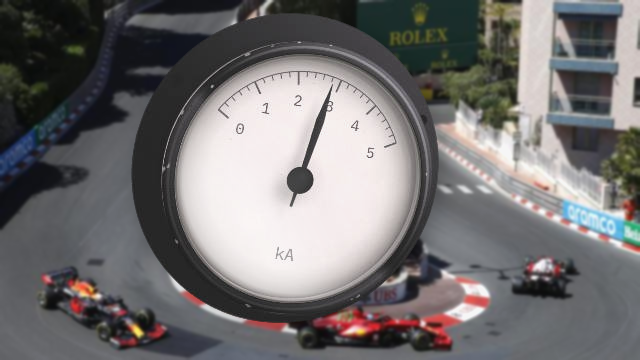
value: **2.8** kA
